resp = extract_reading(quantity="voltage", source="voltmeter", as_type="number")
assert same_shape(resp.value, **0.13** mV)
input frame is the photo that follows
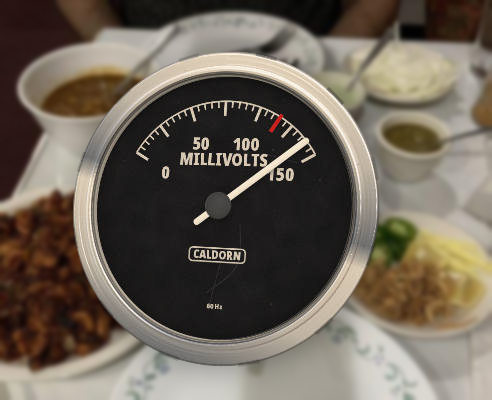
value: **140** mV
